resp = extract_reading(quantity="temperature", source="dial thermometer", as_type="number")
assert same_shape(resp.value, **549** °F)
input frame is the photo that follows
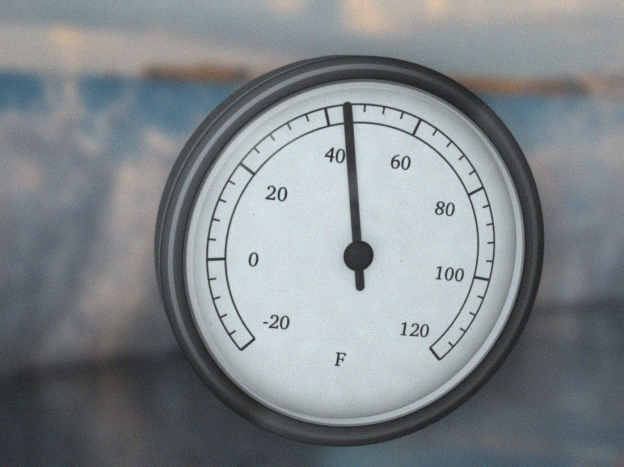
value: **44** °F
